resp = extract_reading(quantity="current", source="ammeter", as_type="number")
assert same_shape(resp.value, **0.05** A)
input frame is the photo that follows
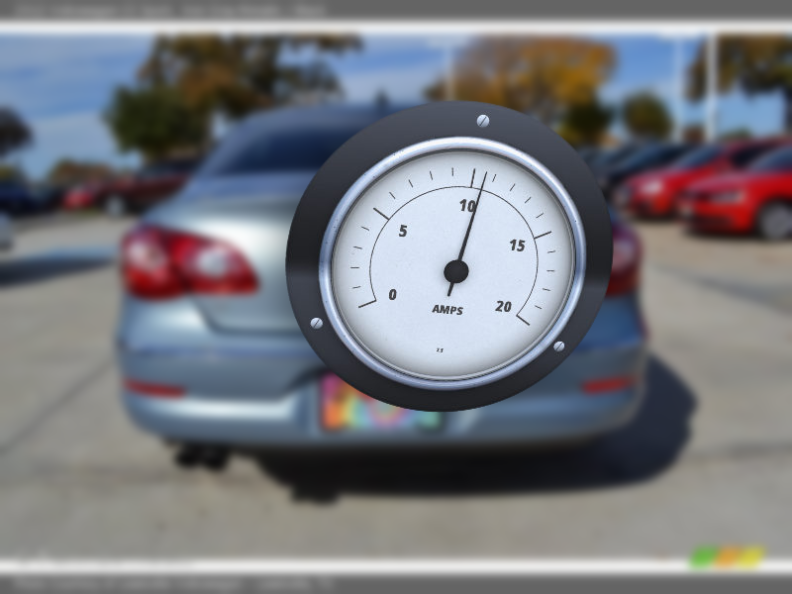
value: **10.5** A
